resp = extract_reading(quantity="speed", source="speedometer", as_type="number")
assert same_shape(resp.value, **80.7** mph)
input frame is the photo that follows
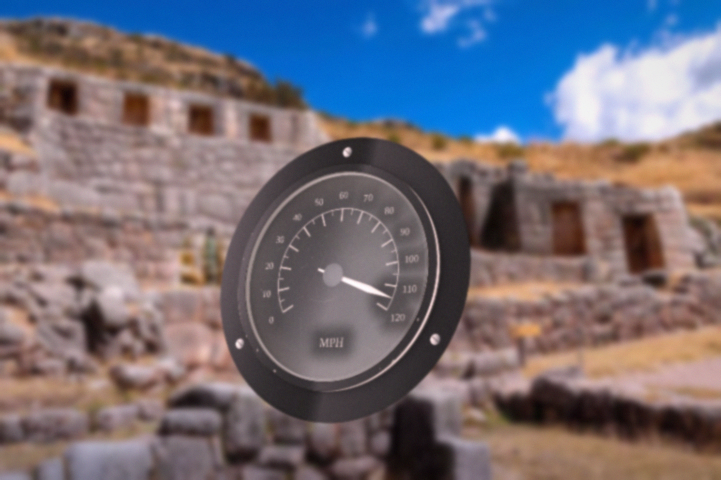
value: **115** mph
